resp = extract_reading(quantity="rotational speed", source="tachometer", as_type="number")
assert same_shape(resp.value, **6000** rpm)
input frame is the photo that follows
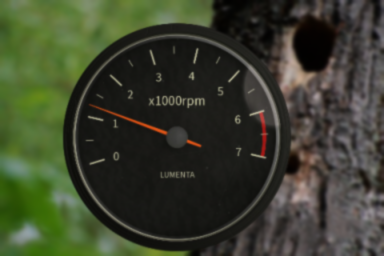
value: **1250** rpm
